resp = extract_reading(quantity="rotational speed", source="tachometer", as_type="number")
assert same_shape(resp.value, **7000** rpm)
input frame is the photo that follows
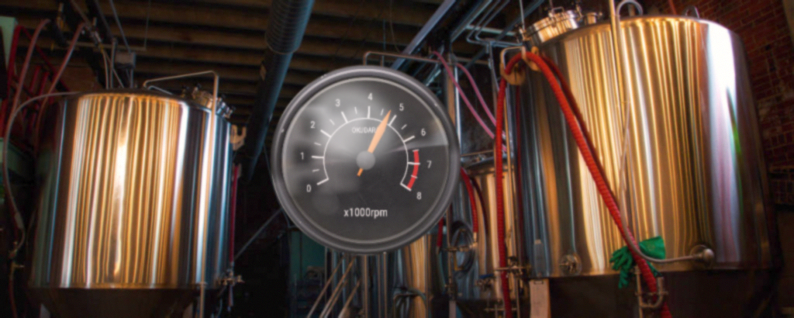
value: **4750** rpm
